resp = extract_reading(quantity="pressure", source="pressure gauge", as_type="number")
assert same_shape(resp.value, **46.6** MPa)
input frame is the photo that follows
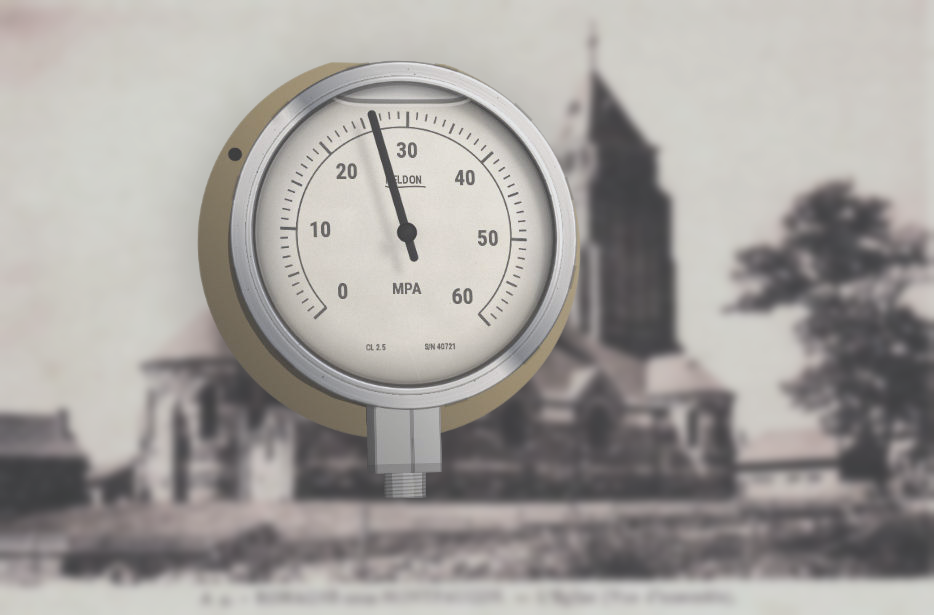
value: **26** MPa
